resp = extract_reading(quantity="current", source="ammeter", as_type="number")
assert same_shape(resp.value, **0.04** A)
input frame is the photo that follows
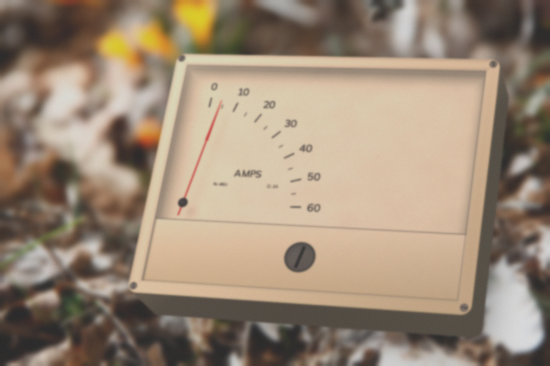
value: **5** A
